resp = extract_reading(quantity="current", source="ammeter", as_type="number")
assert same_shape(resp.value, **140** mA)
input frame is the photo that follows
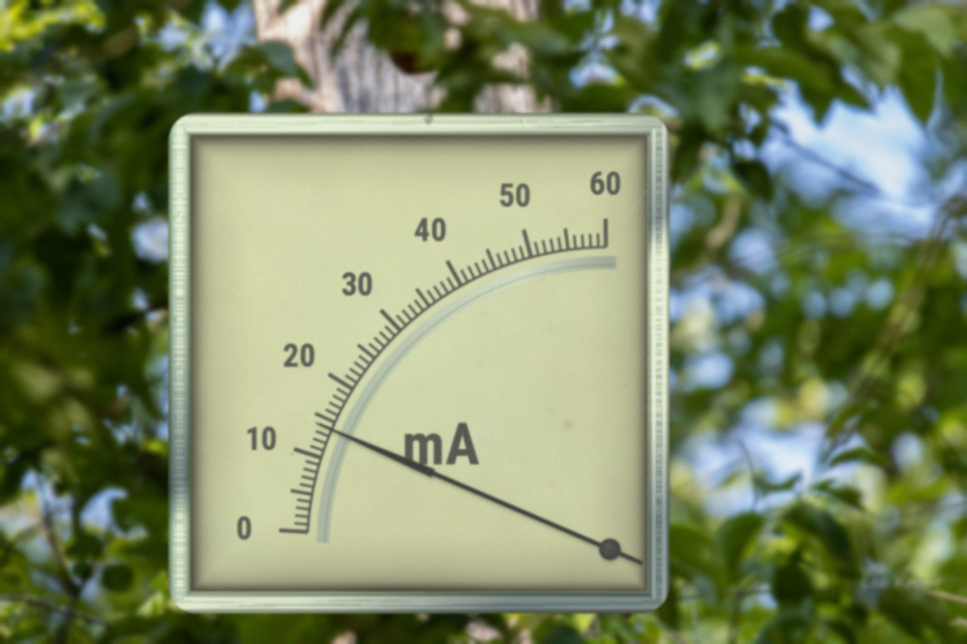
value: **14** mA
